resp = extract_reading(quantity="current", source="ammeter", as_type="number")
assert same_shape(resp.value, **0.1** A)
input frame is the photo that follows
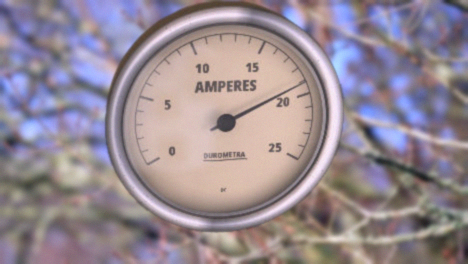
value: **19** A
